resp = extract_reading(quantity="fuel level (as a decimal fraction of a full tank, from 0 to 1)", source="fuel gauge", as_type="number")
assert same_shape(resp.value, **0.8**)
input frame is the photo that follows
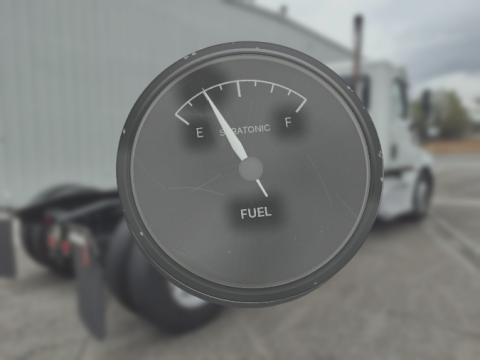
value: **0.25**
